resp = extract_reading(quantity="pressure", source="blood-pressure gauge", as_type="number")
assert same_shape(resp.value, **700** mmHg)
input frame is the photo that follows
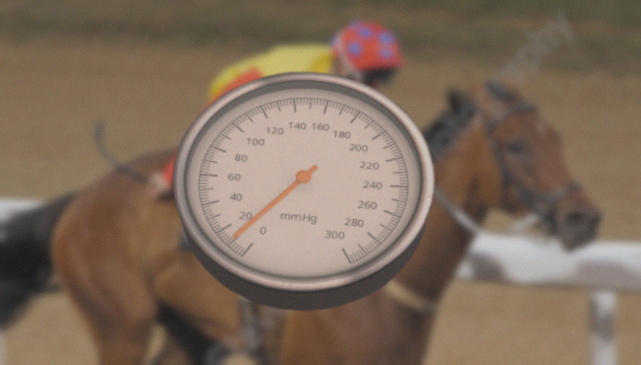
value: **10** mmHg
